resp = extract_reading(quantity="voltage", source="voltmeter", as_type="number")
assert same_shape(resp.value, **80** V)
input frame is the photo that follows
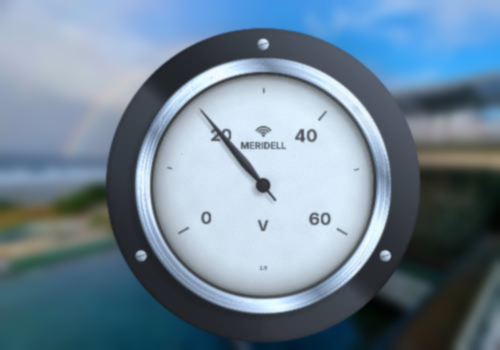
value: **20** V
